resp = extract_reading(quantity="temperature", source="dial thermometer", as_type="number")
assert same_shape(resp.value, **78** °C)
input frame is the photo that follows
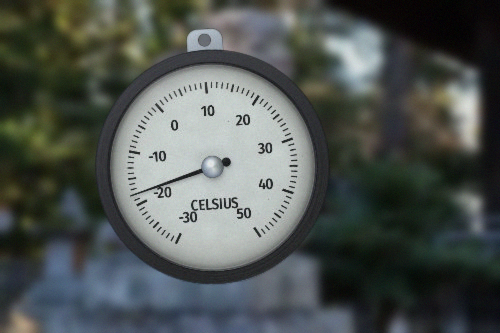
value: **-18** °C
